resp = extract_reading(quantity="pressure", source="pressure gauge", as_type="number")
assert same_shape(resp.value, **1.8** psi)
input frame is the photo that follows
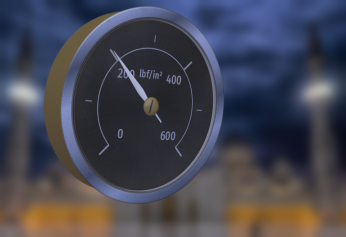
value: **200** psi
